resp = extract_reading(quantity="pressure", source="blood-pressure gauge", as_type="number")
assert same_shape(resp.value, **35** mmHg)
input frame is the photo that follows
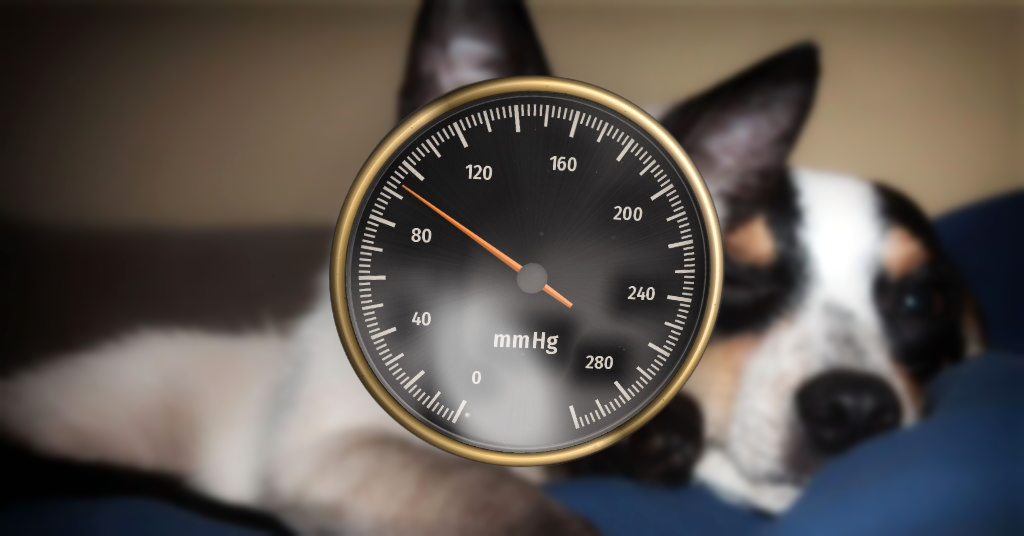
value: **94** mmHg
